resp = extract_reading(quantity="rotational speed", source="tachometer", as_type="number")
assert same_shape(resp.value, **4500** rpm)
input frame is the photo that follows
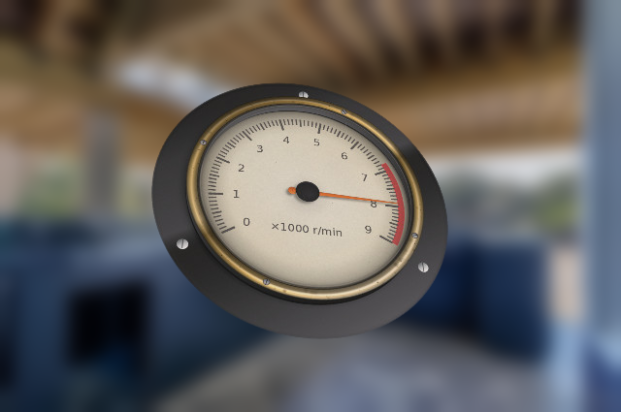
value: **8000** rpm
